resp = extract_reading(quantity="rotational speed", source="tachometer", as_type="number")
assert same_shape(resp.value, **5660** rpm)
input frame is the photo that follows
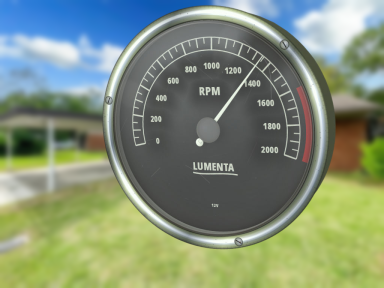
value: **1350** rpm
